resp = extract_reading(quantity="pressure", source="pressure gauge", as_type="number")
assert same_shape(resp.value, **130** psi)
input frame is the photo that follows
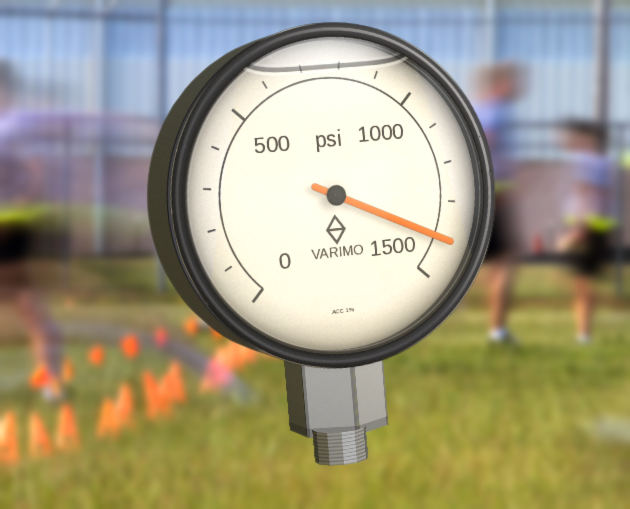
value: **1400** psi
